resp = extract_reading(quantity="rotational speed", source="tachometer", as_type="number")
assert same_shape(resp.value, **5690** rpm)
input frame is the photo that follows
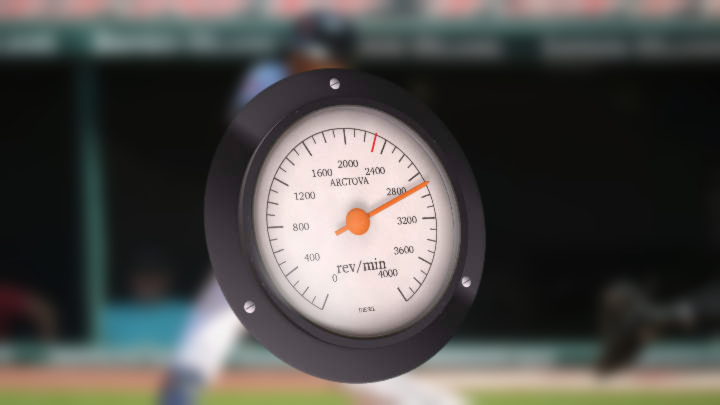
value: **2900** rpm
